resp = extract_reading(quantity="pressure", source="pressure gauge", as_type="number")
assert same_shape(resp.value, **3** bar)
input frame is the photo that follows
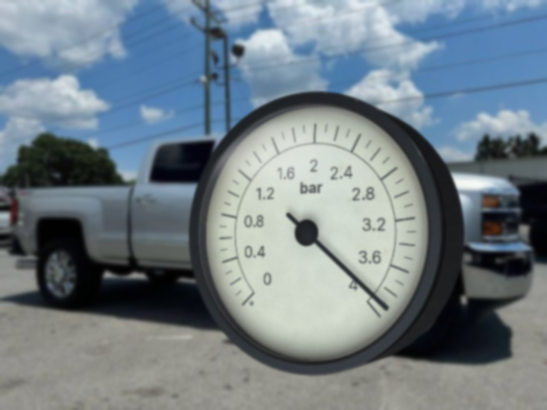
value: **3.9** bar
